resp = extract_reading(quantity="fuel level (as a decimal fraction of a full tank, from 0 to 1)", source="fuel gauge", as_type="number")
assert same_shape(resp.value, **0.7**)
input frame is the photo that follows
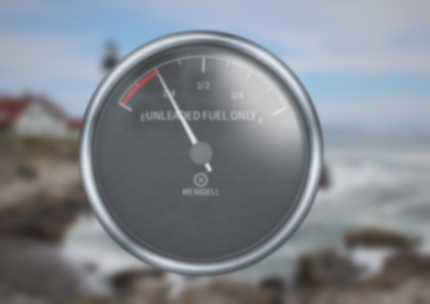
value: **0.25**
